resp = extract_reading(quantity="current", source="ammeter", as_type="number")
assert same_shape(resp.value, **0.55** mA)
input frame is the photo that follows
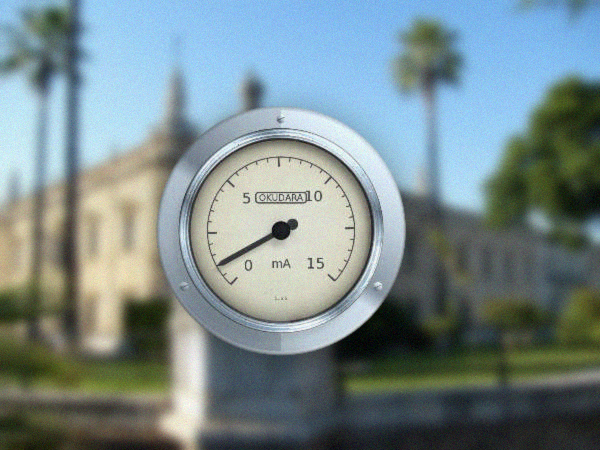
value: **1** mA
